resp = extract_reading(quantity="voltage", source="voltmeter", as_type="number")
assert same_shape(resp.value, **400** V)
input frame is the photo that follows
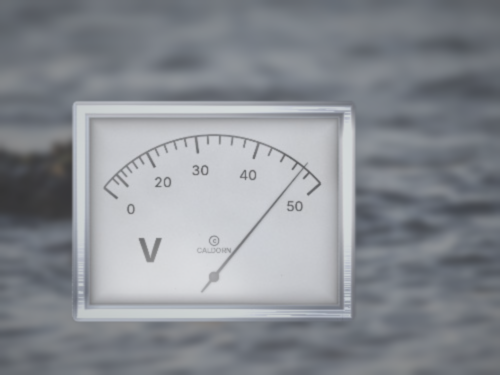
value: **47** V
